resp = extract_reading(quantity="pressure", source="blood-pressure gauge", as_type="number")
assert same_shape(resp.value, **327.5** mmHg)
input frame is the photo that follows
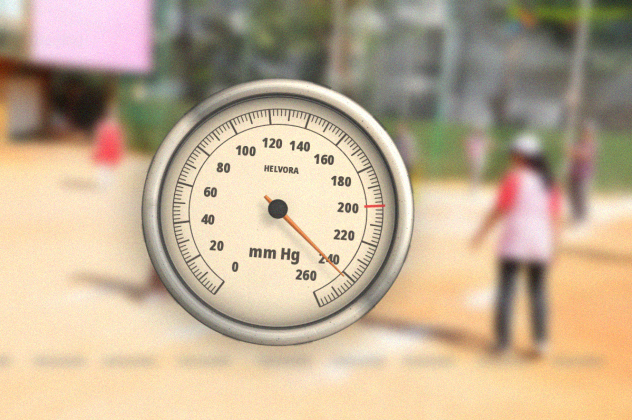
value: **242** mmHg
